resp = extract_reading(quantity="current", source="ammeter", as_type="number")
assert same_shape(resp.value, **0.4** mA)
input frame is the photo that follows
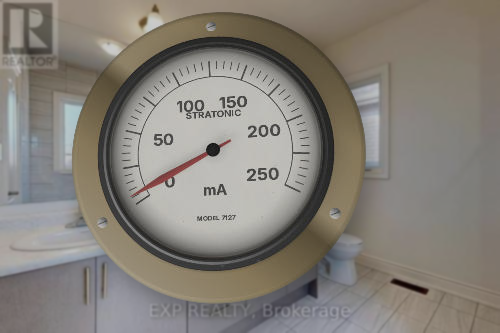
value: **5** mA
